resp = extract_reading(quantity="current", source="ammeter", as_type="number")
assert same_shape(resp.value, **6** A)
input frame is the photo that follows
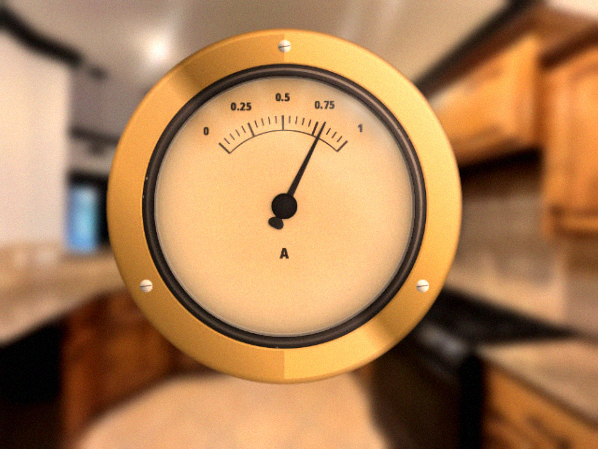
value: **0.8** A
